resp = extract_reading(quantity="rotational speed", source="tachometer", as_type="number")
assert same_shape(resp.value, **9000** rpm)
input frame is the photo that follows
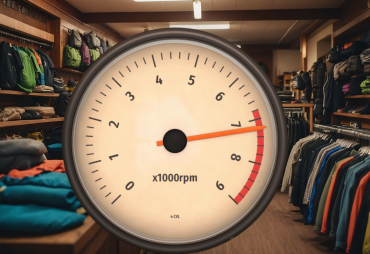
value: **7200** rpm
